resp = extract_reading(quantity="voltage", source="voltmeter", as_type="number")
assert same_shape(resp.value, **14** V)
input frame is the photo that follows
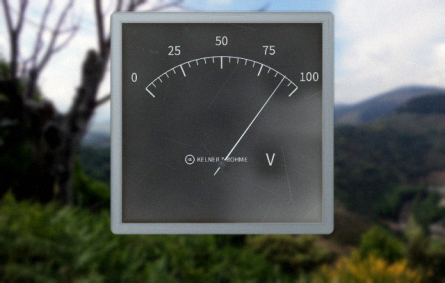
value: **90** V
